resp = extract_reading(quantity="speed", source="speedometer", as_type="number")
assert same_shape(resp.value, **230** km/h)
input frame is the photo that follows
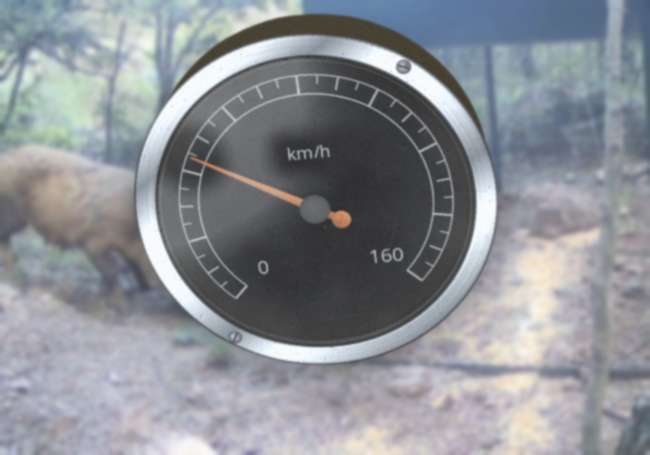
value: **45** km/h
